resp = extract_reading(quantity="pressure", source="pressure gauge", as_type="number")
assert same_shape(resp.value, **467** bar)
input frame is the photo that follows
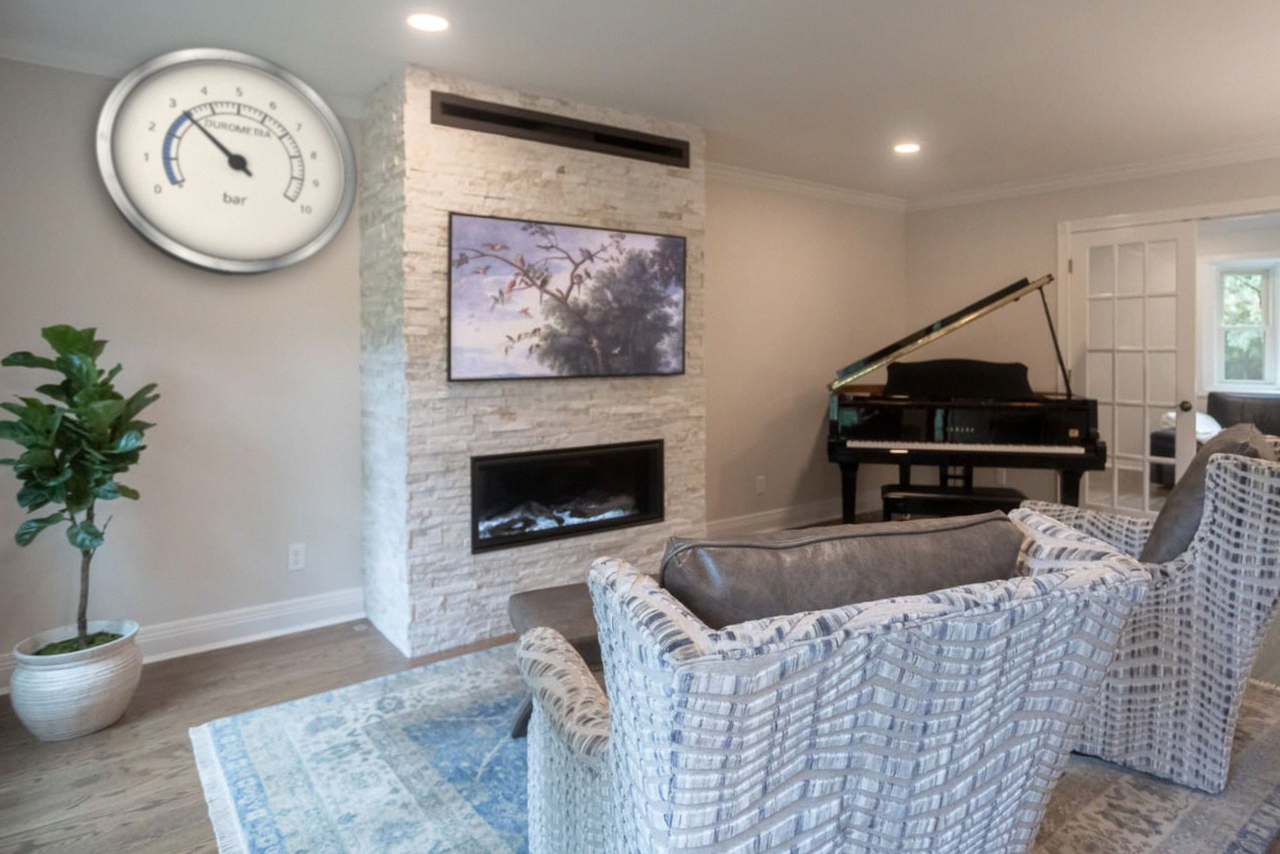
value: **3** bar
